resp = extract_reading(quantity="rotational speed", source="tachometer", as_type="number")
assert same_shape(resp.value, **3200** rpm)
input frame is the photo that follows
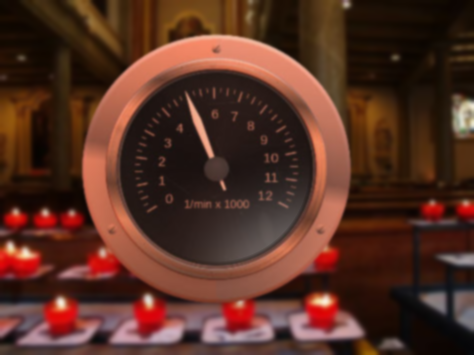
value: **5000** rpm
